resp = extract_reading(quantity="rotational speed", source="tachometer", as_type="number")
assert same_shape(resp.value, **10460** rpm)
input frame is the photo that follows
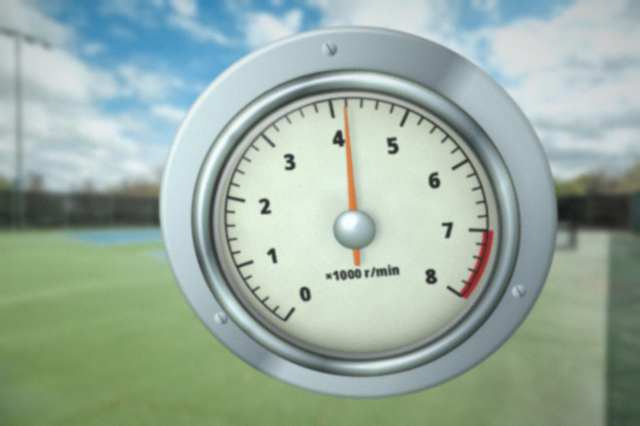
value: **4200** rpm
